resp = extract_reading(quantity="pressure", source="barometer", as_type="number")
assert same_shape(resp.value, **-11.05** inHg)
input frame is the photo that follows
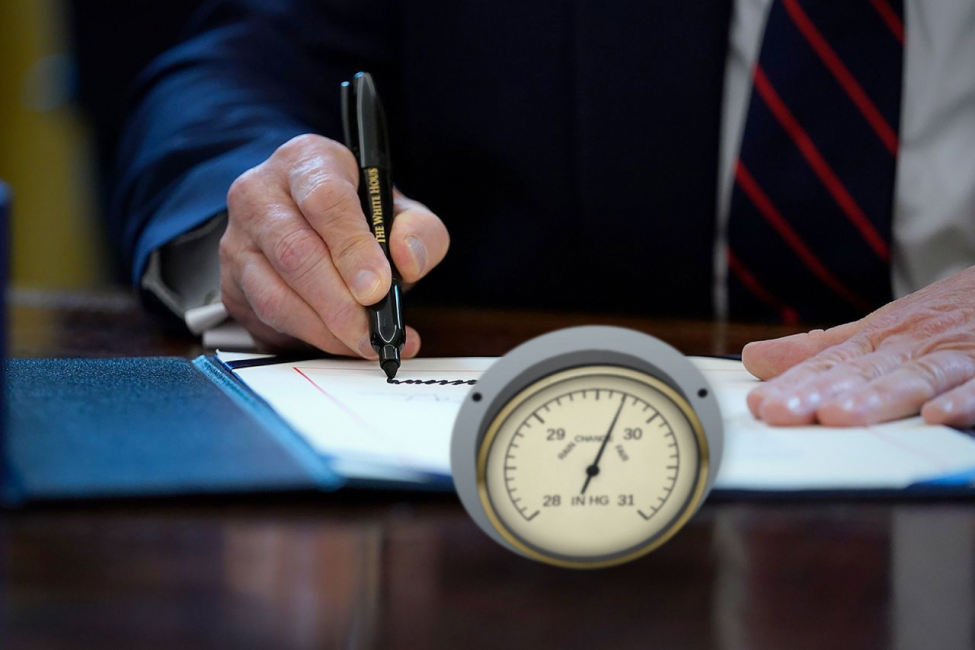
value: **29.7** inHg
